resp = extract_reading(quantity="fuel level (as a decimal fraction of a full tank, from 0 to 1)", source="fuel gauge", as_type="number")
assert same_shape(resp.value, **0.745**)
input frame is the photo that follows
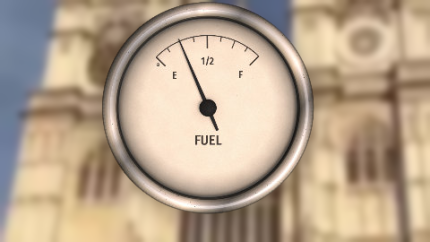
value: **0.25**
